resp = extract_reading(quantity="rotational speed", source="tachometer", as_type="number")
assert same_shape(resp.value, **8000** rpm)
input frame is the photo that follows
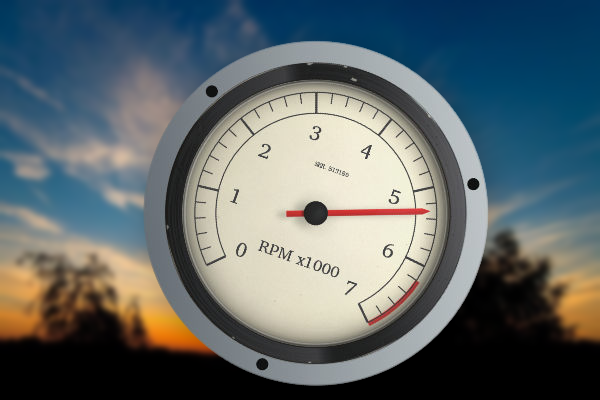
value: **5300** rpm
